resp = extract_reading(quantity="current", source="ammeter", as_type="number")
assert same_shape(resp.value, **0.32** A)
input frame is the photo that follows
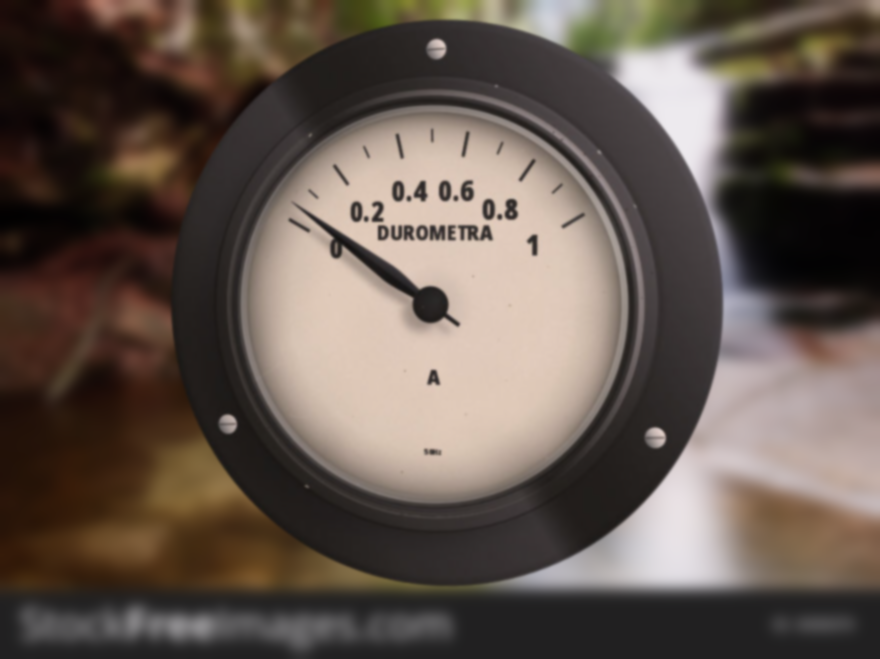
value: **0.05** A
